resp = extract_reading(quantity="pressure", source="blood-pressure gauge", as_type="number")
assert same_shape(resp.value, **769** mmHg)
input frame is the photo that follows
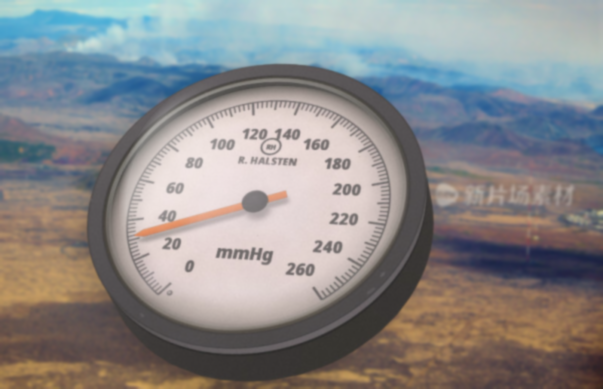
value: **30** mmHg
